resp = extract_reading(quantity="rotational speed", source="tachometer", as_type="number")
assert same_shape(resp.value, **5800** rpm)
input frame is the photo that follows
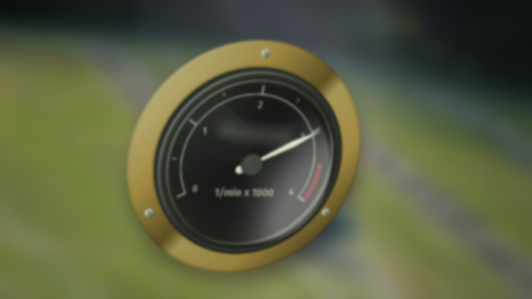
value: **3000** rpm
